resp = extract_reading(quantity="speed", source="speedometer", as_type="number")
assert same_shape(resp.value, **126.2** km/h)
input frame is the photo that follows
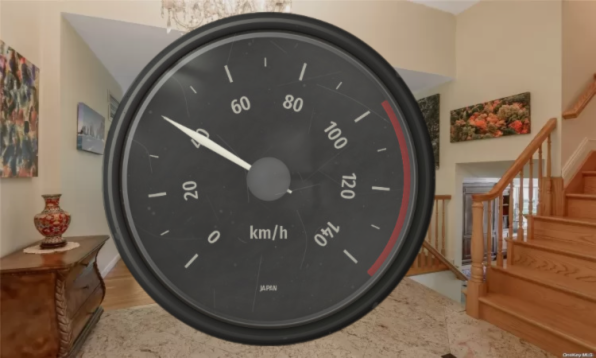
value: **40** km/h
